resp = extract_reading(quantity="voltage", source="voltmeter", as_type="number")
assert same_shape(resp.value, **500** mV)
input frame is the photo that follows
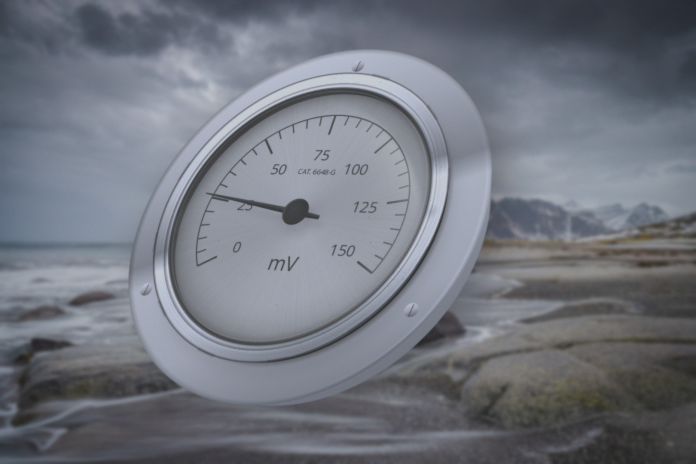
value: **25** mV
